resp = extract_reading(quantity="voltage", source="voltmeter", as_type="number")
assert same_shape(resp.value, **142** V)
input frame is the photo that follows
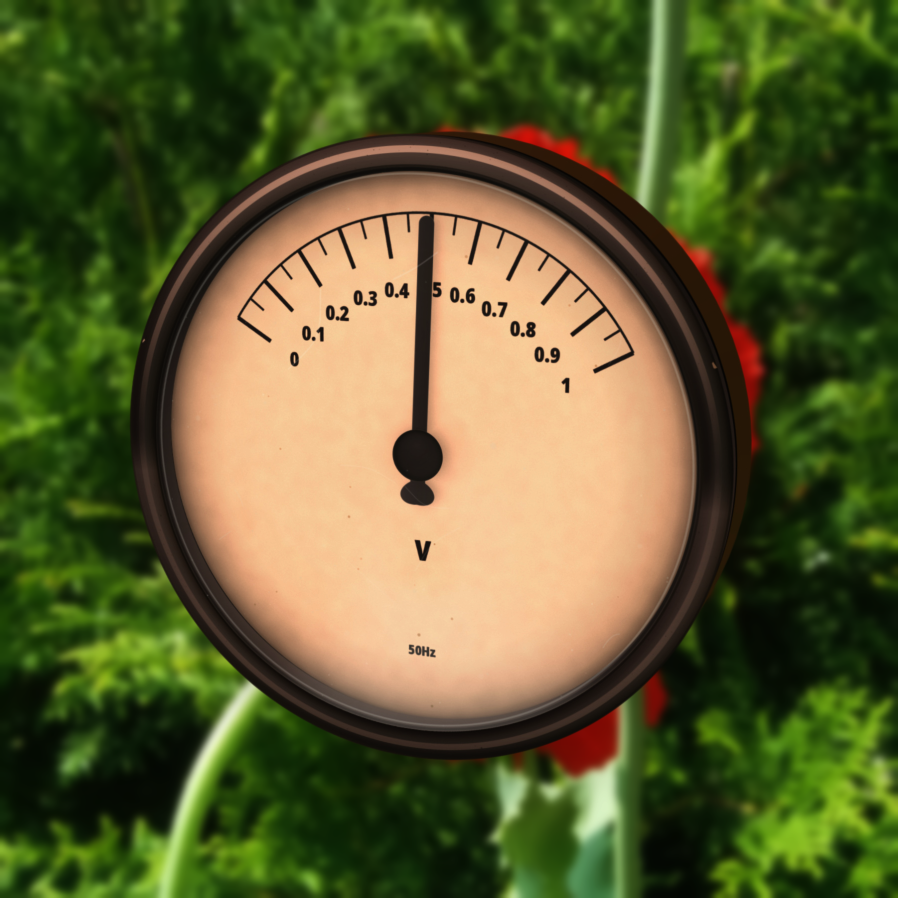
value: **0.5** V
